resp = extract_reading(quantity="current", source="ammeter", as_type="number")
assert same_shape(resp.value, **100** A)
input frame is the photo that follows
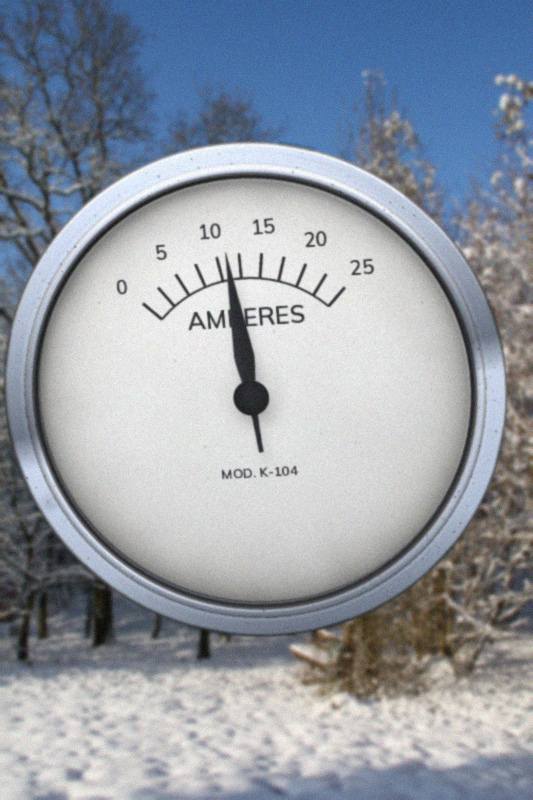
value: **11.25** A
